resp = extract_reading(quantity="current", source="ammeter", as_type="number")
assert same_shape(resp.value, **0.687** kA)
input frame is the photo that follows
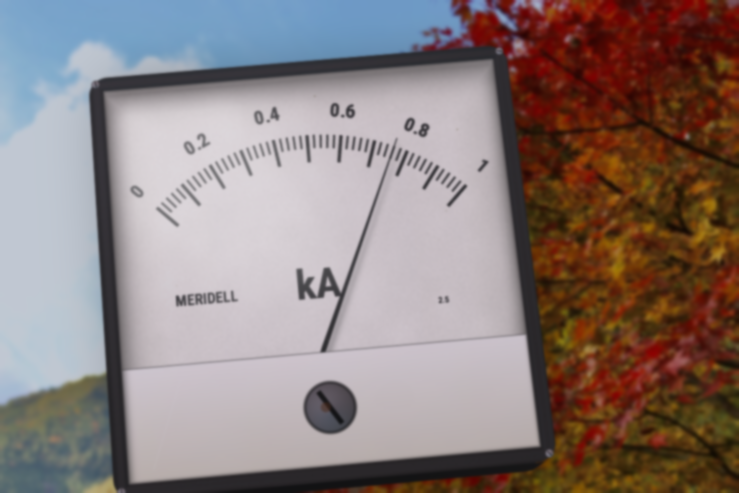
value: **0.76** kA
